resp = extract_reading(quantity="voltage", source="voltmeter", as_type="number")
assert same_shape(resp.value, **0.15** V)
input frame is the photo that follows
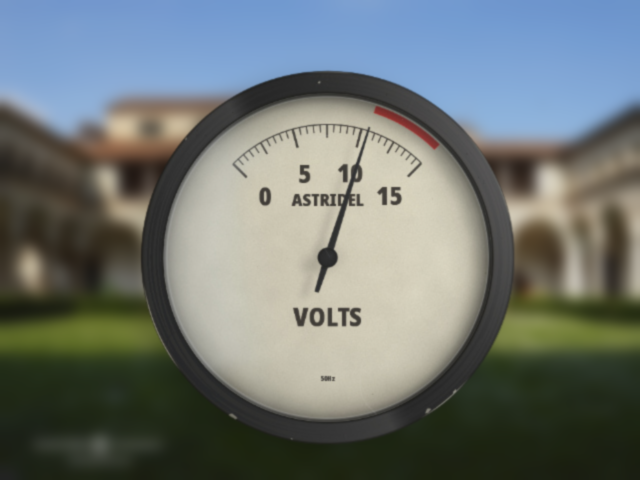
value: **10.5** V
